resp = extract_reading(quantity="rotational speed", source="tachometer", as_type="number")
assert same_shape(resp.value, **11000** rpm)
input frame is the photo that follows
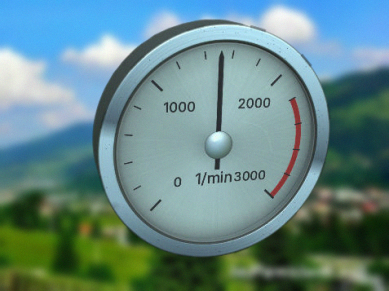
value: **1500** rpm
